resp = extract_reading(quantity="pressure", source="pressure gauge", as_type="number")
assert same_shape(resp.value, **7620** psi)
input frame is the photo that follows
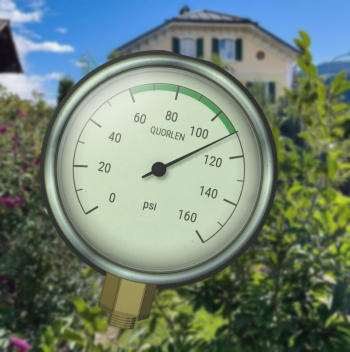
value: **110** psi
